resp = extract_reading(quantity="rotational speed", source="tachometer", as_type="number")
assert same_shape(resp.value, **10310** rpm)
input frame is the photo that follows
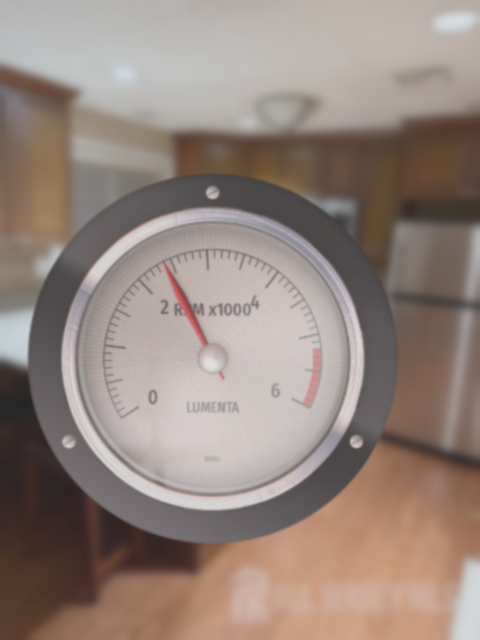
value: **2400** rpm
